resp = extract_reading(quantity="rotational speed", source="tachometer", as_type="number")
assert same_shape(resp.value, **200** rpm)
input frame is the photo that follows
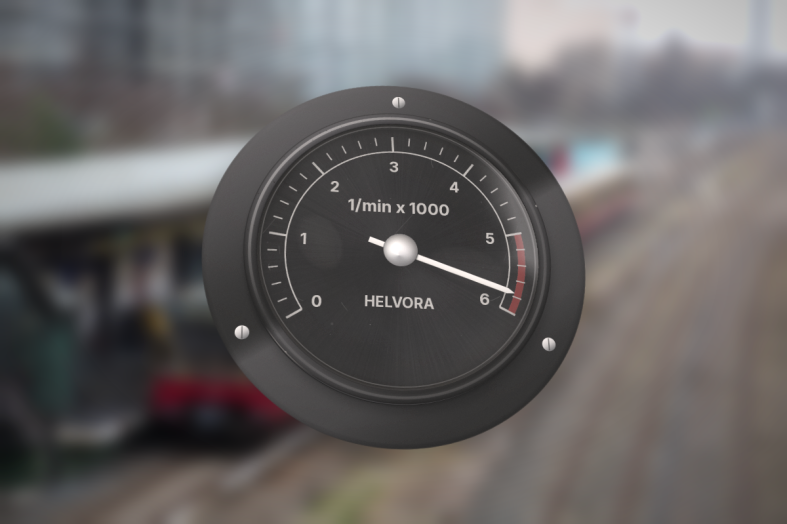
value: **5800** rpm
